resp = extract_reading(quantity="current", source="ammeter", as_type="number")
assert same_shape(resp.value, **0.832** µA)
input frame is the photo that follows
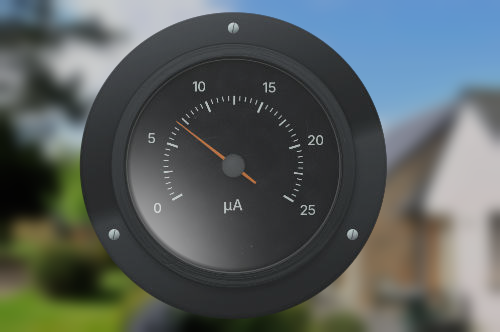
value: **7** µA
